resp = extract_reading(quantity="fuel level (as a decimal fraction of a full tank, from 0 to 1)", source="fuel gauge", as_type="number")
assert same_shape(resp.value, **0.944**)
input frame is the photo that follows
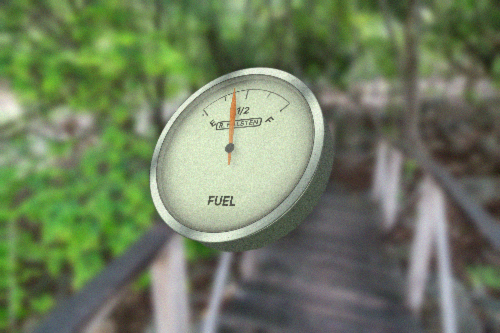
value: **0.375**
